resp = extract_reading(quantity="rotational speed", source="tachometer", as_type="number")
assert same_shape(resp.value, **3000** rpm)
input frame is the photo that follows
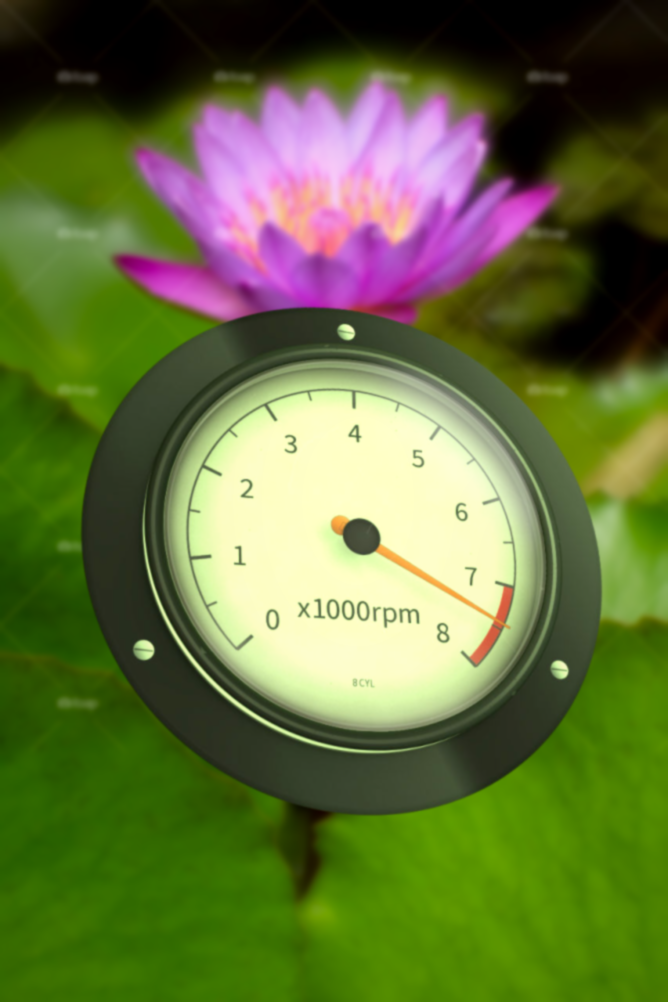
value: **7500** rpm
